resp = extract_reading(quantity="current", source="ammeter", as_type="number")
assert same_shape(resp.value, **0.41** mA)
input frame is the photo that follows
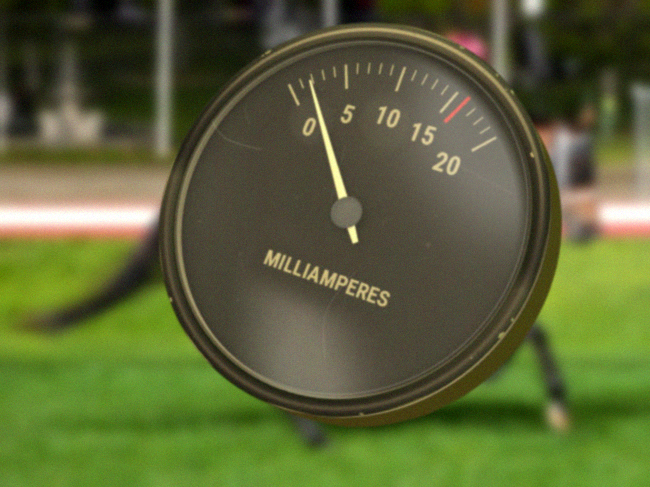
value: **2** mA
